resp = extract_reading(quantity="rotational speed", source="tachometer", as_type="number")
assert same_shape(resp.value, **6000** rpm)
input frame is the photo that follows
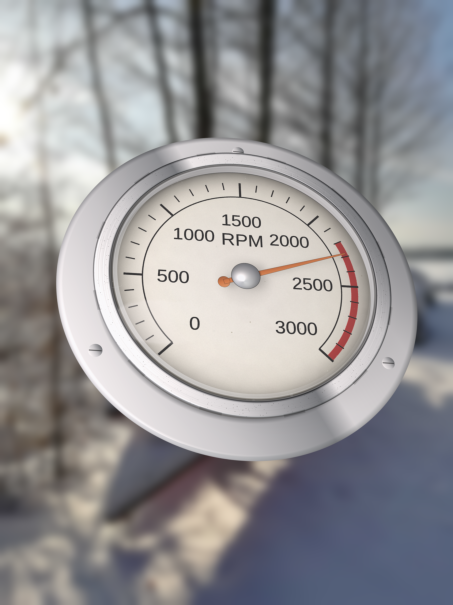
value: **2300** rpm
